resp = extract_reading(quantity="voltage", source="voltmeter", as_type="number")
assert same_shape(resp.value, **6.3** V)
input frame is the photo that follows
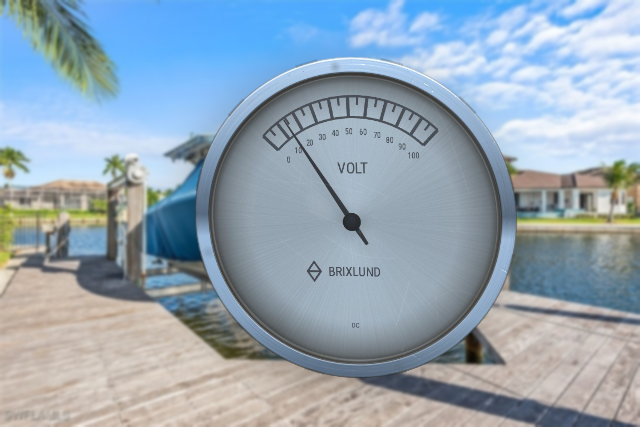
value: **15** V
